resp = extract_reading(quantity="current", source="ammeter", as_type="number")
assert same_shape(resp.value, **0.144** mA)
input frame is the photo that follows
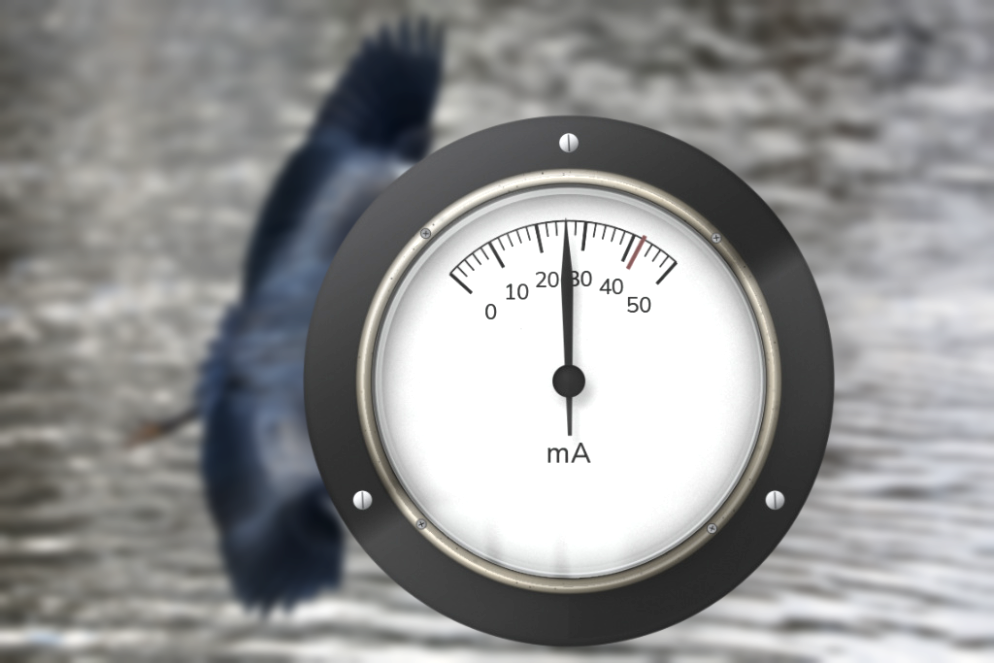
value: **26** mA
